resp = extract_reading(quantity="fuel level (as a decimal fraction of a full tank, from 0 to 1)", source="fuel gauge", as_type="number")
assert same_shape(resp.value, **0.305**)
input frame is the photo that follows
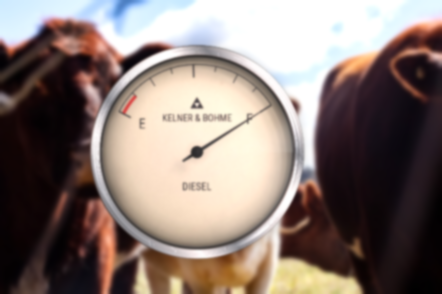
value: **1**
